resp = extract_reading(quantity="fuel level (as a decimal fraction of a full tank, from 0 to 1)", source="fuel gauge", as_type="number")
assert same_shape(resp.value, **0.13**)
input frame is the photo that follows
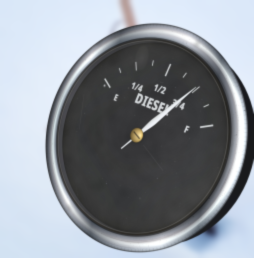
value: **0.75**
